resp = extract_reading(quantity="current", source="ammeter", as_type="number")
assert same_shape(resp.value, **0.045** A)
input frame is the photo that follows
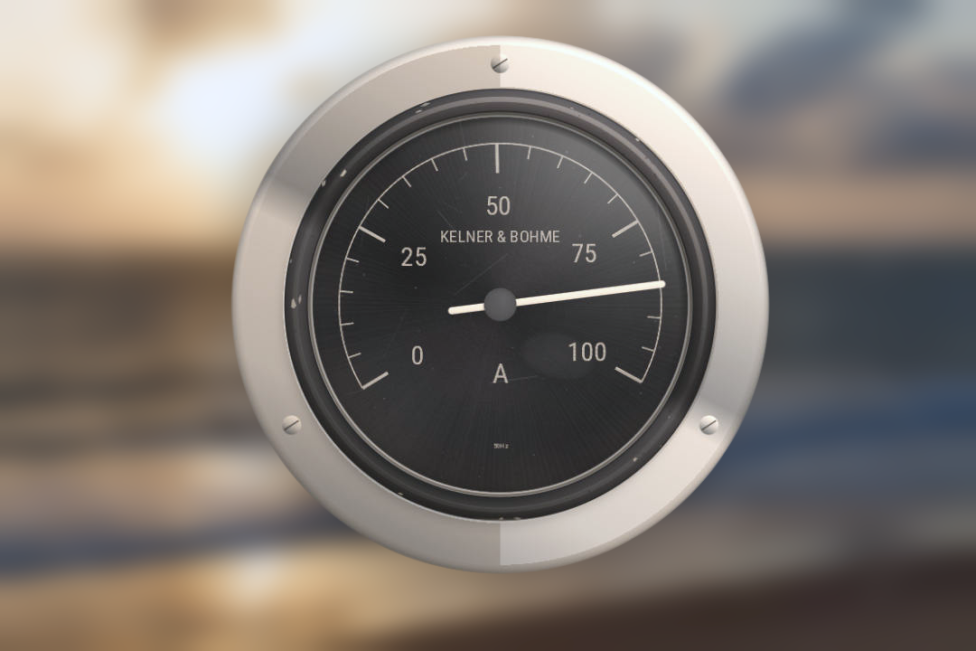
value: **85** A
